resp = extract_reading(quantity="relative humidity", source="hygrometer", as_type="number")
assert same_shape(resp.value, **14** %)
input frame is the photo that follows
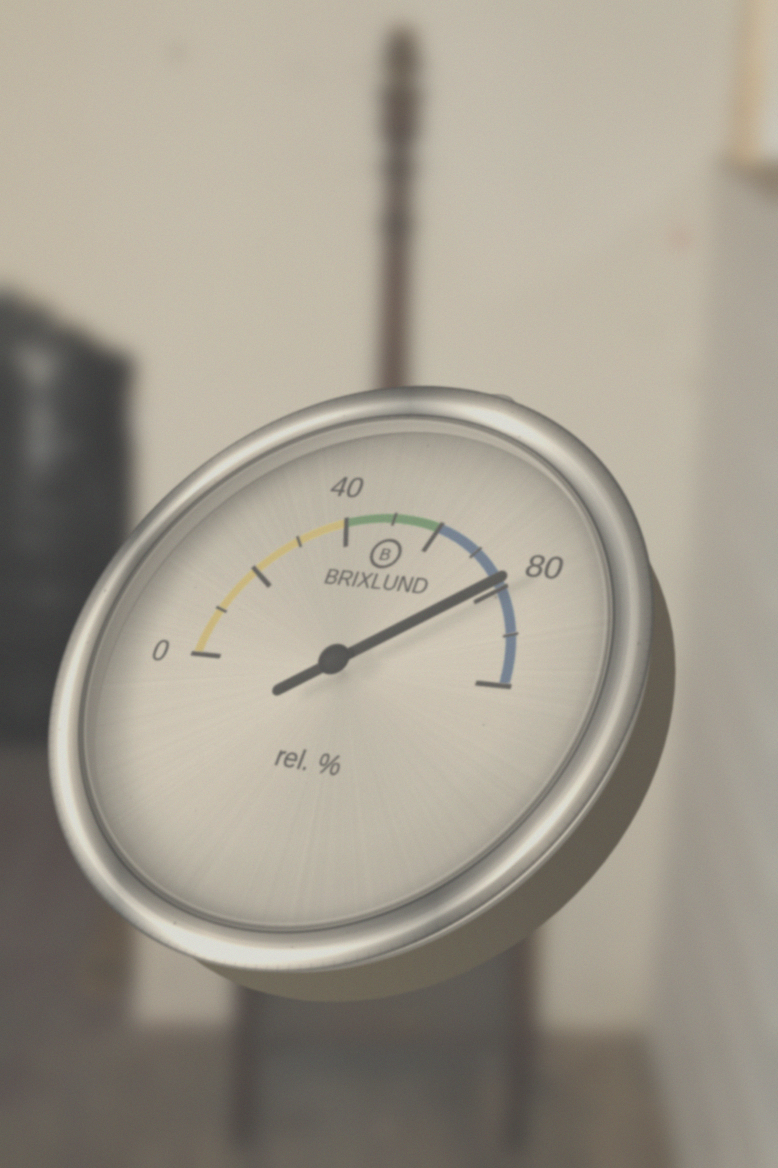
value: **80** %
